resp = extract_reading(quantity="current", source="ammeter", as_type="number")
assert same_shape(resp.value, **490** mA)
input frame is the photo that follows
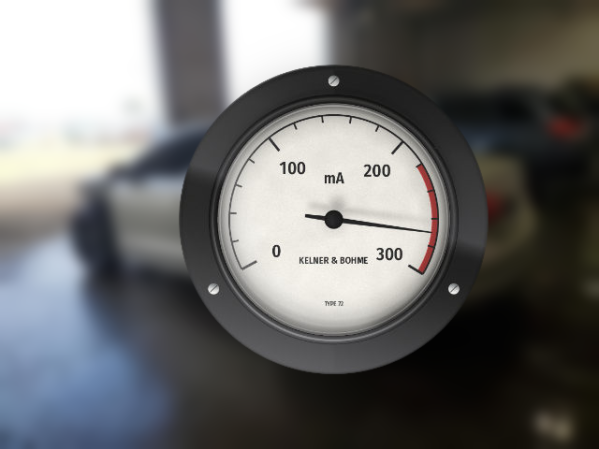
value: **270** mA
